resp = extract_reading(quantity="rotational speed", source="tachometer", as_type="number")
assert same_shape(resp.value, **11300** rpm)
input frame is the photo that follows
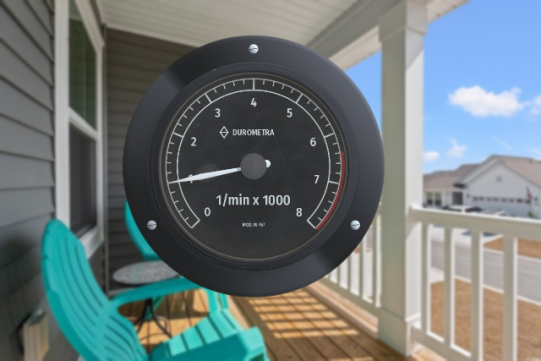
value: **1000** rpm
